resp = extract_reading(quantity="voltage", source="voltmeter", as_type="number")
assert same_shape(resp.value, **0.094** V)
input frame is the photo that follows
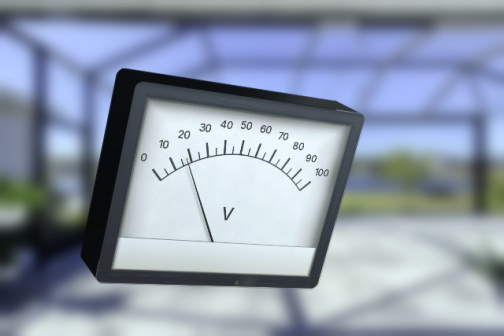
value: **17.5** V
